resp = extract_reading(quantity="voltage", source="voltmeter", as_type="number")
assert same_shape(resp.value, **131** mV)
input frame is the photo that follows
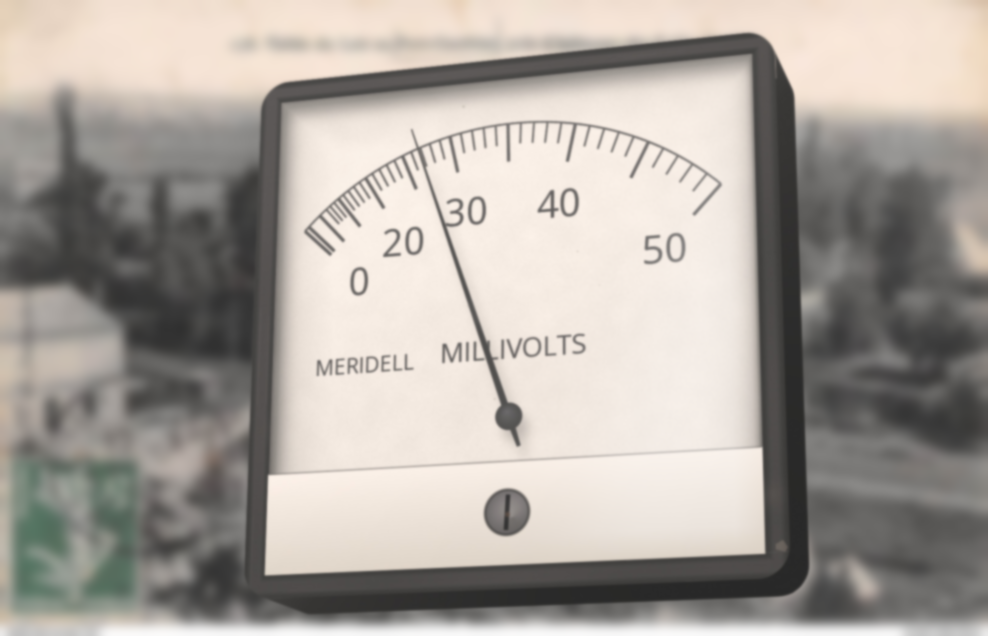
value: **27** mV
